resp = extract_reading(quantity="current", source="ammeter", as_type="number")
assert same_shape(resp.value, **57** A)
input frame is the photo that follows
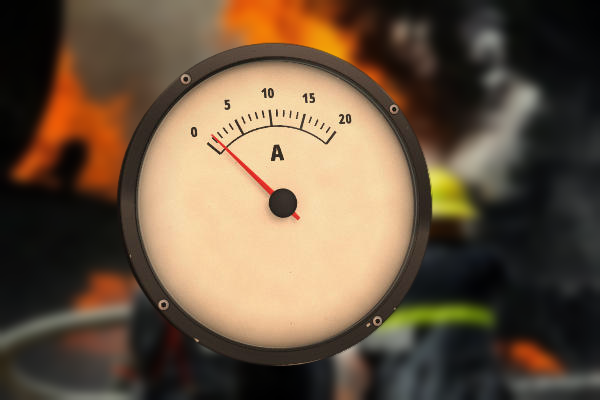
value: **1** A
